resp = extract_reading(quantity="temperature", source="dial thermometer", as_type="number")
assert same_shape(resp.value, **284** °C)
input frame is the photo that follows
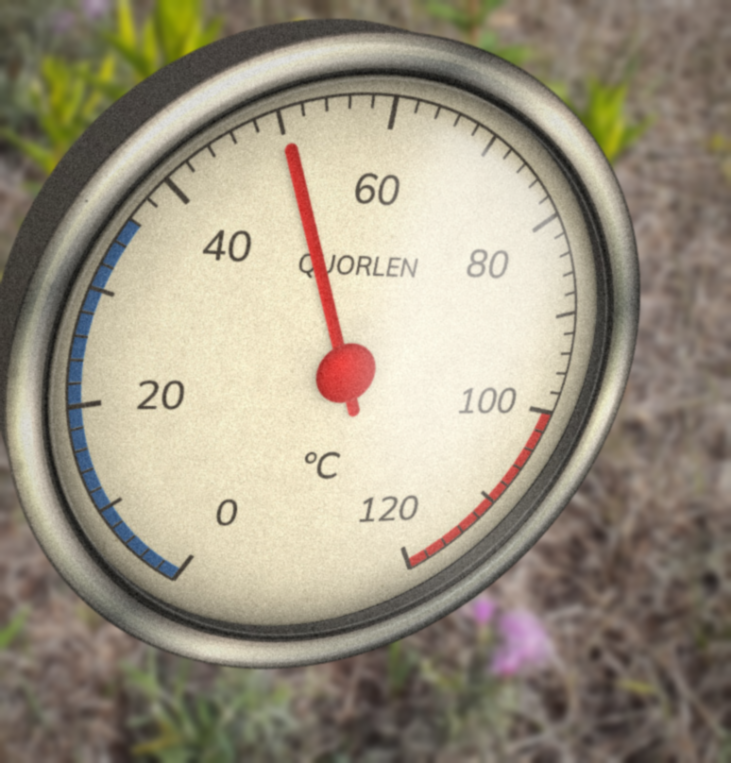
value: **50** °C
